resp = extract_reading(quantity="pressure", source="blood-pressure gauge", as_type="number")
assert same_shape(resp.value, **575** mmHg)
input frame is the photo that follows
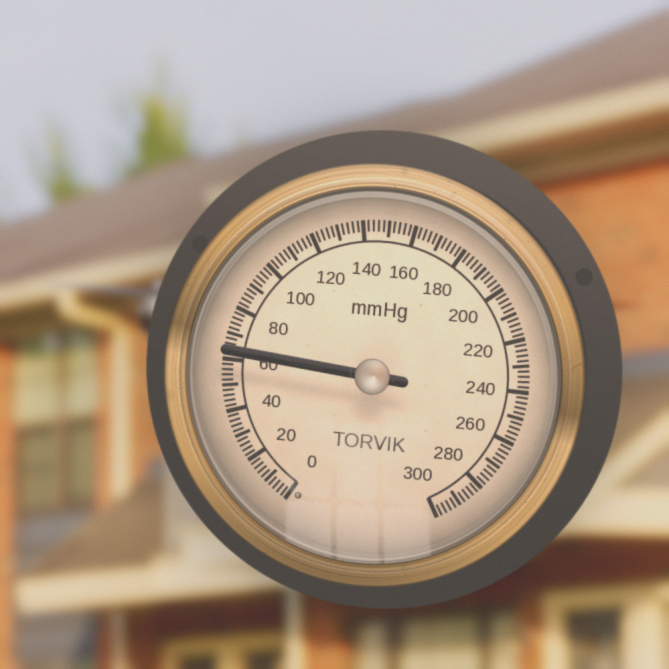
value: **64** mmHg
